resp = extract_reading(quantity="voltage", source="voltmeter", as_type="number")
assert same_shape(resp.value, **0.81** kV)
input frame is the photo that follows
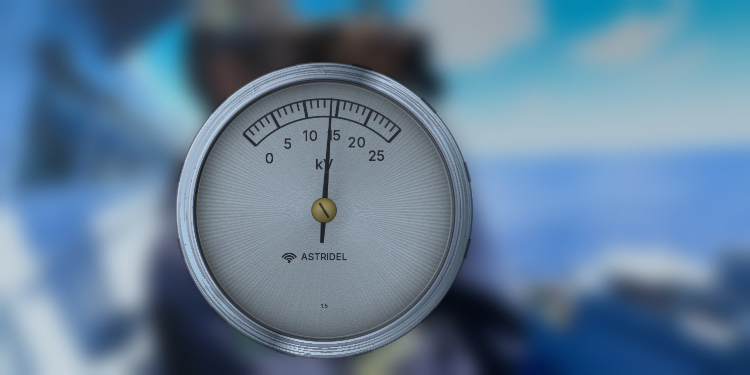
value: **14** kV
